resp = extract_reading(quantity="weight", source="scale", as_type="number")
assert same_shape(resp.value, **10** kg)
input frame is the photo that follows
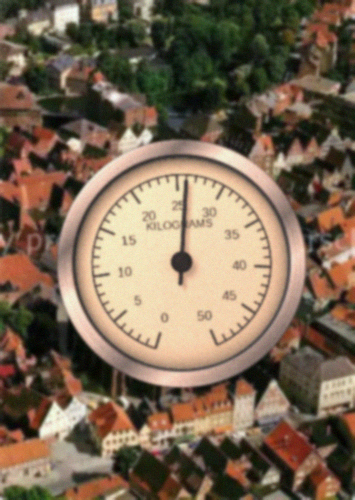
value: **26** kg
